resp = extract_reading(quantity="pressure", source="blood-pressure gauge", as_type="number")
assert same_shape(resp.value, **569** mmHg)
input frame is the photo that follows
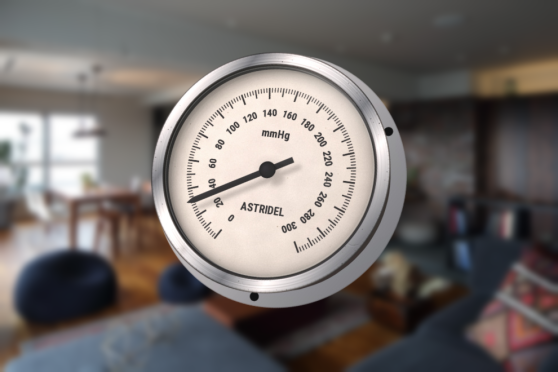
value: **30** mmHg
